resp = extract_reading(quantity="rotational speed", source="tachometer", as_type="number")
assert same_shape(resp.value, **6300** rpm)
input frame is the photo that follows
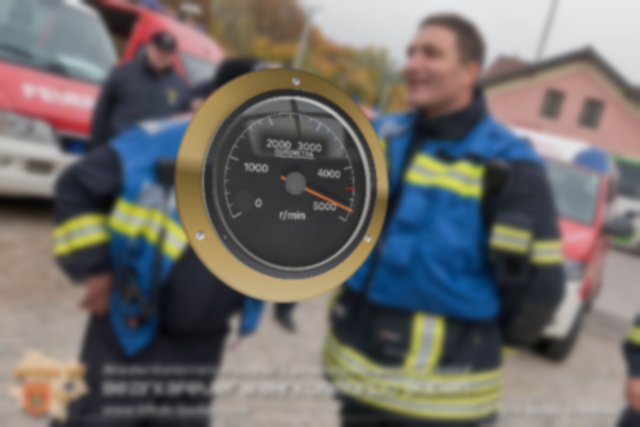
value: **4800** rpm
